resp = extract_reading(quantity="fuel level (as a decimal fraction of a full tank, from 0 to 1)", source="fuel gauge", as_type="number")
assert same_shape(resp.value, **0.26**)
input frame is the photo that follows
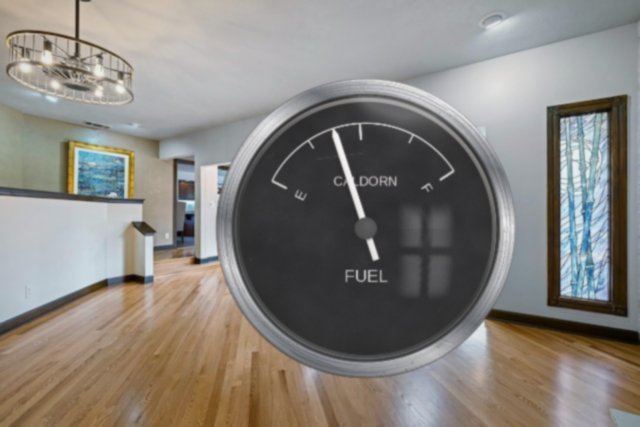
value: **0.375**
